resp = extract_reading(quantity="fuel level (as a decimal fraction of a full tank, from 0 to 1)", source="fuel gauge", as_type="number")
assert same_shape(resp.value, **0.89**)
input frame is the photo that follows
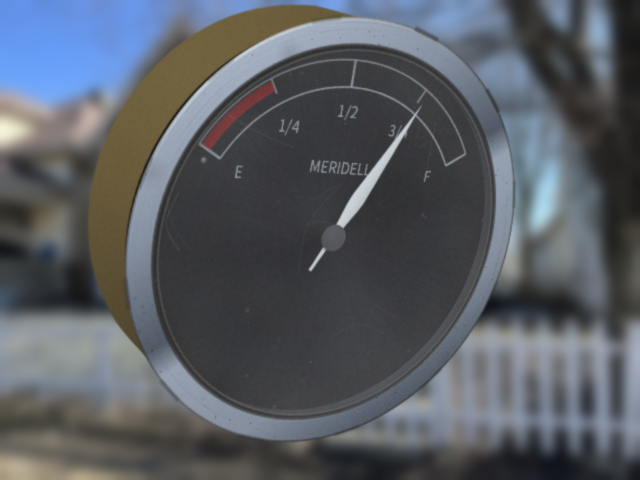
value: **0.75**
